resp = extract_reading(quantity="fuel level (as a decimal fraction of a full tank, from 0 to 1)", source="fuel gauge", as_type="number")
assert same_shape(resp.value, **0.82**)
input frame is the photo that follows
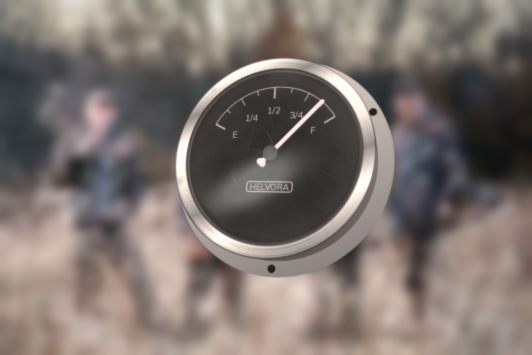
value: **0.875**
